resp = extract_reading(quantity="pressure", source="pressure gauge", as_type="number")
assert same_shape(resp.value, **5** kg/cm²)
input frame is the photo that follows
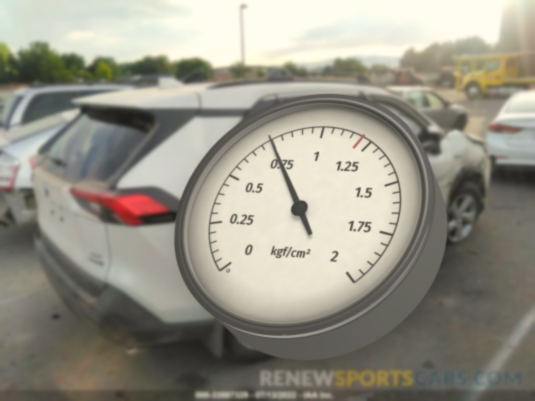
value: **0.75** kg/cm²
